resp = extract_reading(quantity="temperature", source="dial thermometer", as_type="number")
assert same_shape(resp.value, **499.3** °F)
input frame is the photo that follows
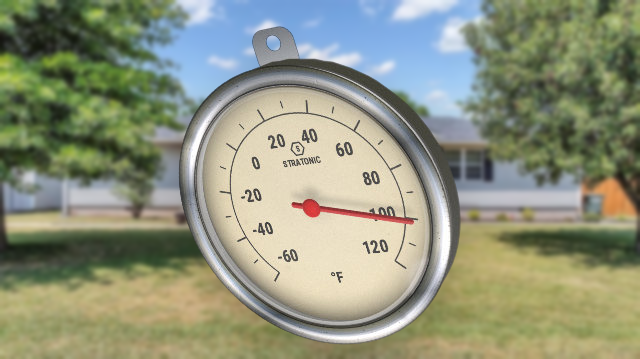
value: **100** °F
